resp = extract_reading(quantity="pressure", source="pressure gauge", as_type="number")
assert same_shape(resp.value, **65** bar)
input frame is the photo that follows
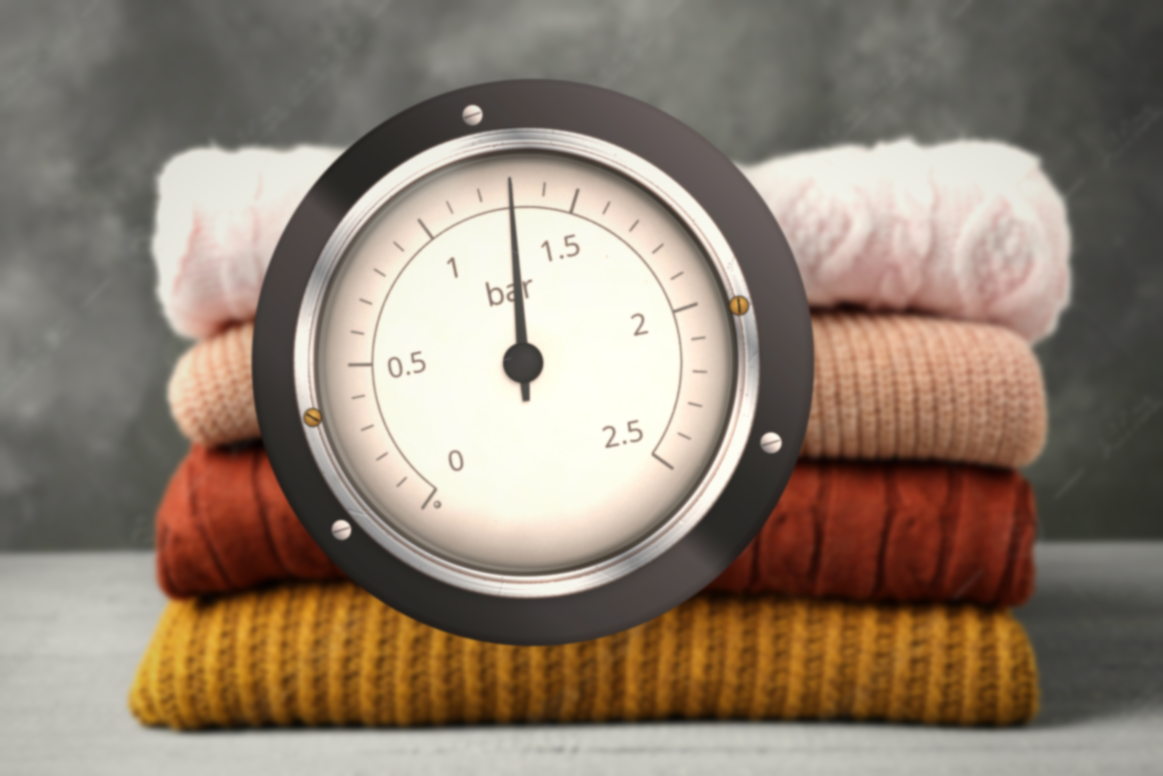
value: **1.3** bar
